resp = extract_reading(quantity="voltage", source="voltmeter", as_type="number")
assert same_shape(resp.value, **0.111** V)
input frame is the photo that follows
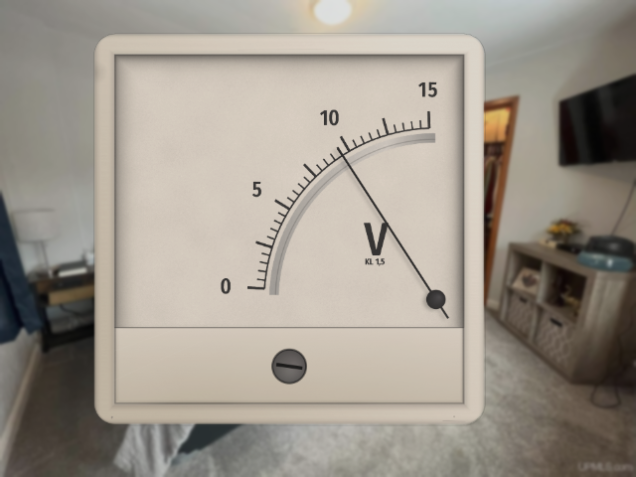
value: **9.5** V
